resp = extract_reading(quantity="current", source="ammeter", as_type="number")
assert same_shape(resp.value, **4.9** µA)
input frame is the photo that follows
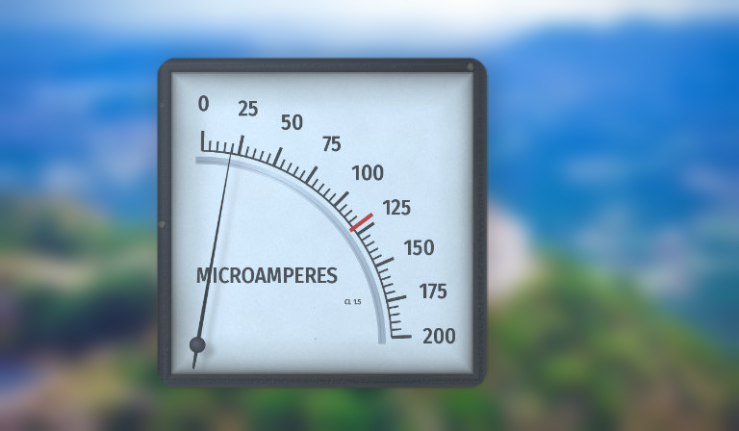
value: **20** µA
